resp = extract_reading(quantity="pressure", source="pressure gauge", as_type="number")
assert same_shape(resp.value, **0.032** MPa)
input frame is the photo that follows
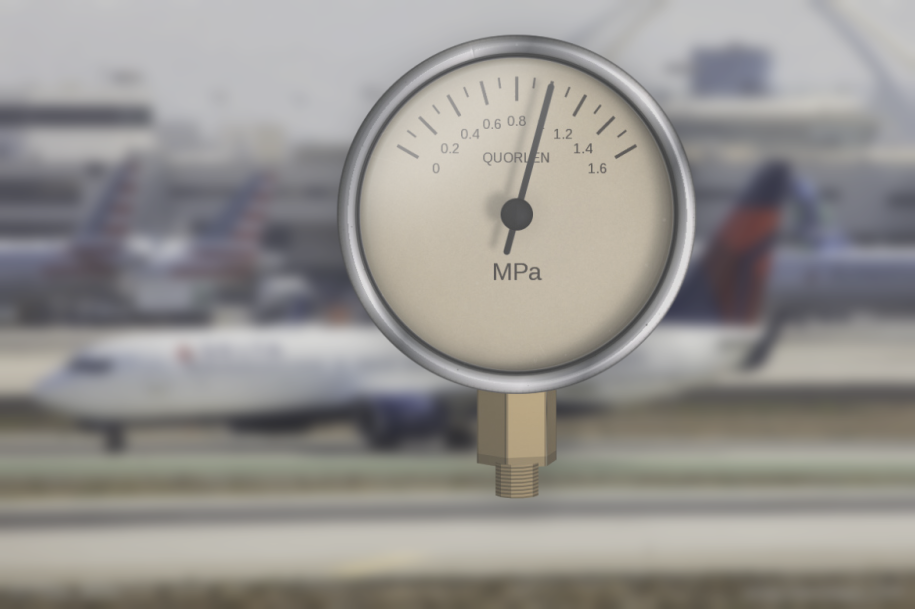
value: **1** MPa
